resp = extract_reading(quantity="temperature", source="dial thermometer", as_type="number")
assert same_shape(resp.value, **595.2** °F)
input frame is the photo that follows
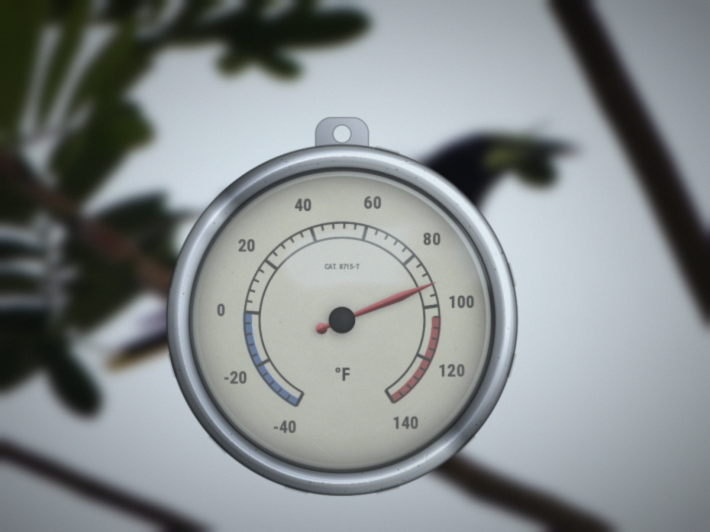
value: **92** °F
